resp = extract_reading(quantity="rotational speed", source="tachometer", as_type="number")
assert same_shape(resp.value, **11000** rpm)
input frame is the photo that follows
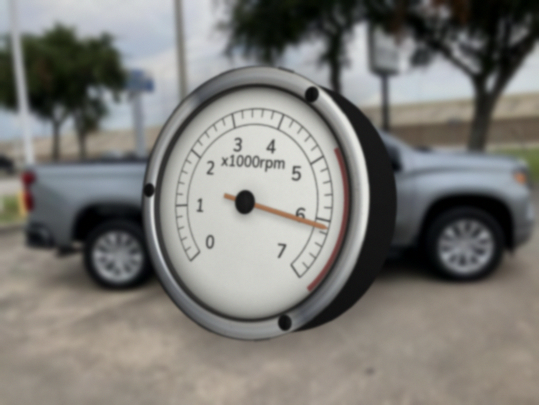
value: **6100** rpm
